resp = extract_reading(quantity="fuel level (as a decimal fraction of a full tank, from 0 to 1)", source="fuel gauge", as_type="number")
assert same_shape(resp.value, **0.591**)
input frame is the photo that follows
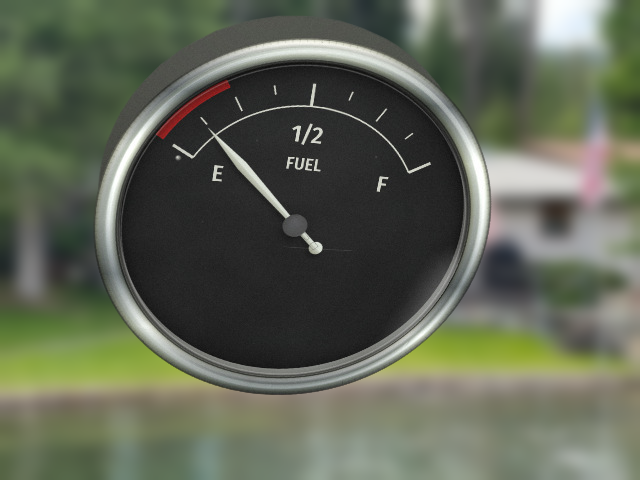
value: **0.125**
